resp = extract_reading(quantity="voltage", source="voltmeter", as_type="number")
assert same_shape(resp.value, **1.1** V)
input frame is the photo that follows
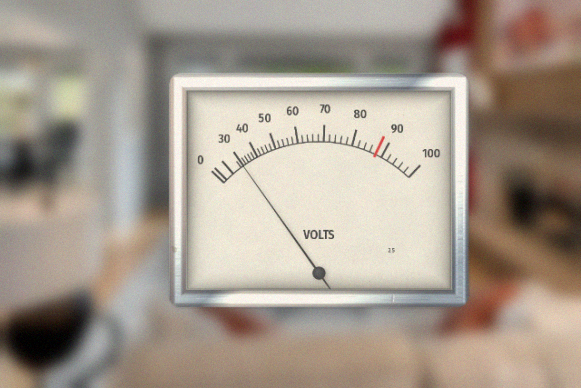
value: **30** V
